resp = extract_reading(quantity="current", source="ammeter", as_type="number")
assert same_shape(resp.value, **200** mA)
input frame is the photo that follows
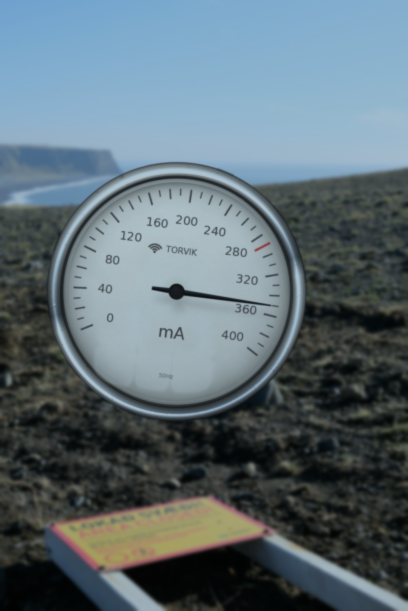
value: **350** mA
